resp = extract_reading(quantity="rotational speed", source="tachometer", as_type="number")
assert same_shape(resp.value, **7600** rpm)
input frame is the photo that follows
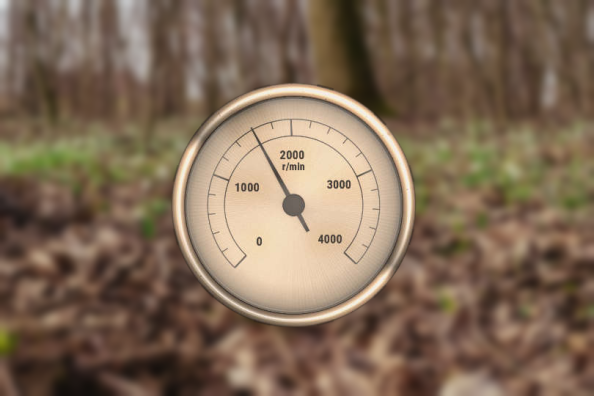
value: **1600** rpm
